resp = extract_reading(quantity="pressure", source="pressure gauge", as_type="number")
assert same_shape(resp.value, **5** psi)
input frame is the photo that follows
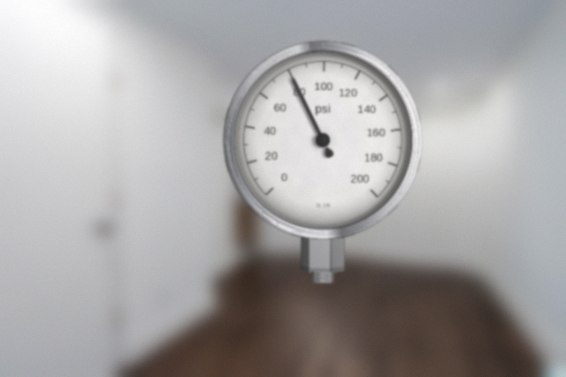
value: **80** psi
